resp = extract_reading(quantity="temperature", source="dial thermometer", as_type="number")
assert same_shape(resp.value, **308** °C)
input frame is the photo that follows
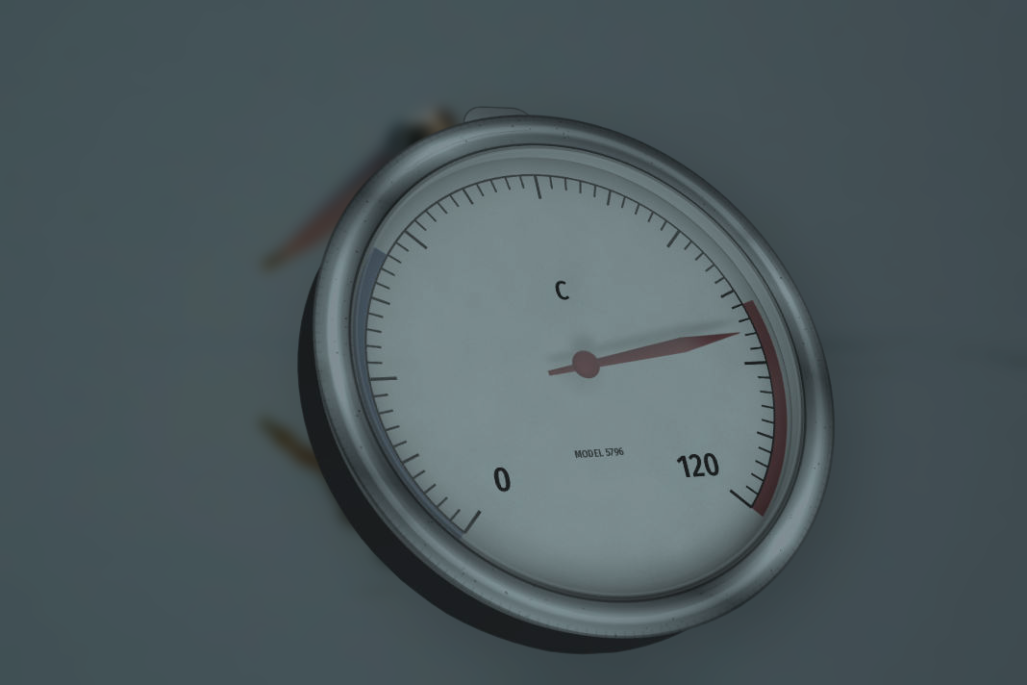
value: **96** °C
